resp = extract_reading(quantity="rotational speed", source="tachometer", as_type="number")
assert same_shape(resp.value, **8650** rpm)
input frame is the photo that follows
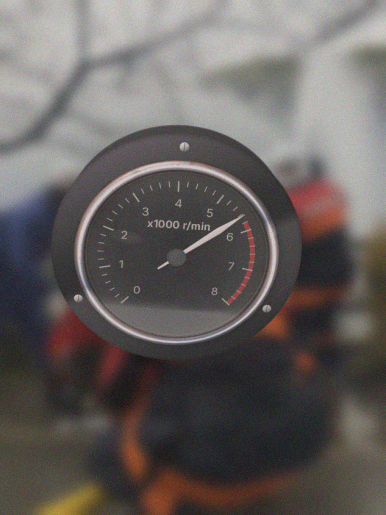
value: **5600** rpm
